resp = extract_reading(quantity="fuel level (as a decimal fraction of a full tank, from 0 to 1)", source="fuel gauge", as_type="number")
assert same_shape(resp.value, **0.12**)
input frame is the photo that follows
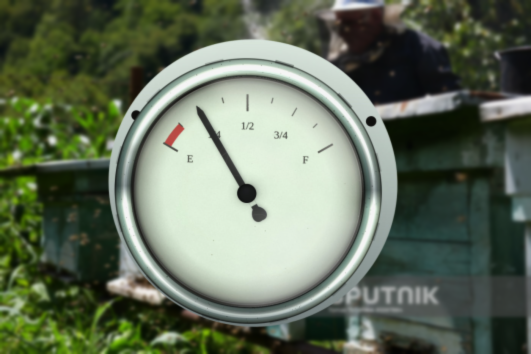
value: **0.25**
